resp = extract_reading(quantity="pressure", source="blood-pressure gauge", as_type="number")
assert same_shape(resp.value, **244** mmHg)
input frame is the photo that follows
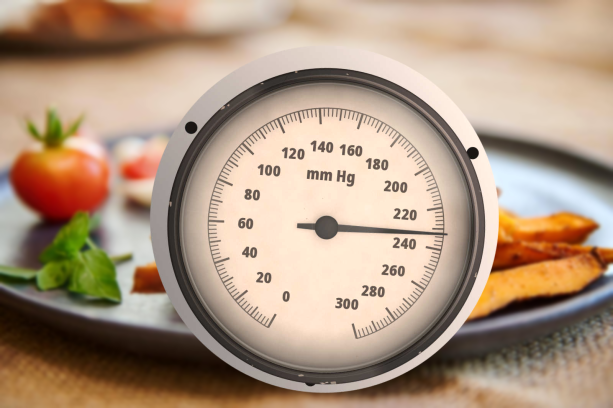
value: **232** mmHg
